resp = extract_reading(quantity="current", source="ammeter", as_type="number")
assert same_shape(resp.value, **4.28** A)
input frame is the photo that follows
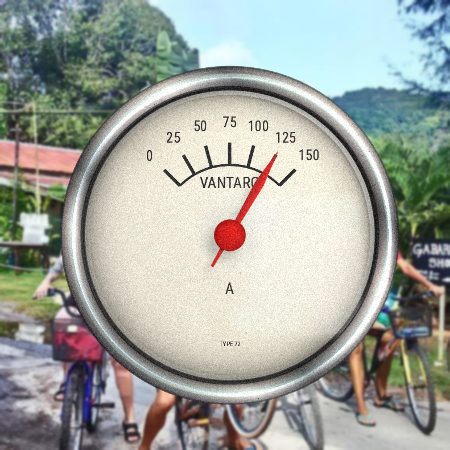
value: **125** A
